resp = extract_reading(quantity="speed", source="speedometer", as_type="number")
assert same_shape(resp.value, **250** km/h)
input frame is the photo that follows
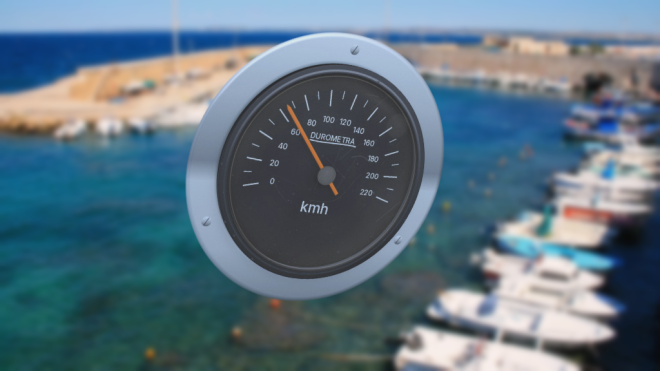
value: **65** km/h
